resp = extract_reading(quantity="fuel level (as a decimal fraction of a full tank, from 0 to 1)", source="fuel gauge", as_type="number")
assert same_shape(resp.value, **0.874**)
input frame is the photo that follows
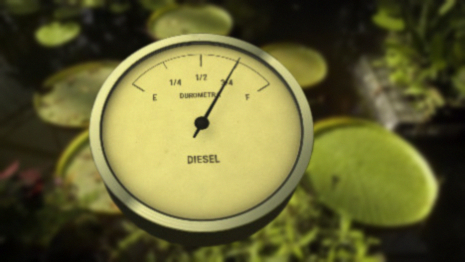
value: **0.75**
